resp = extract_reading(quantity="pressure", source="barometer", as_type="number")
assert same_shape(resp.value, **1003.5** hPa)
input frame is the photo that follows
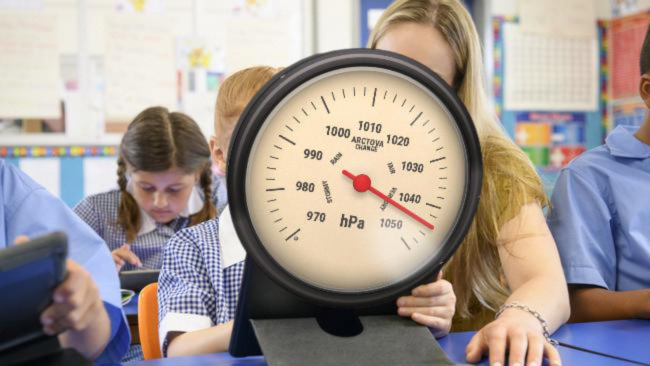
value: **1044** hPa
